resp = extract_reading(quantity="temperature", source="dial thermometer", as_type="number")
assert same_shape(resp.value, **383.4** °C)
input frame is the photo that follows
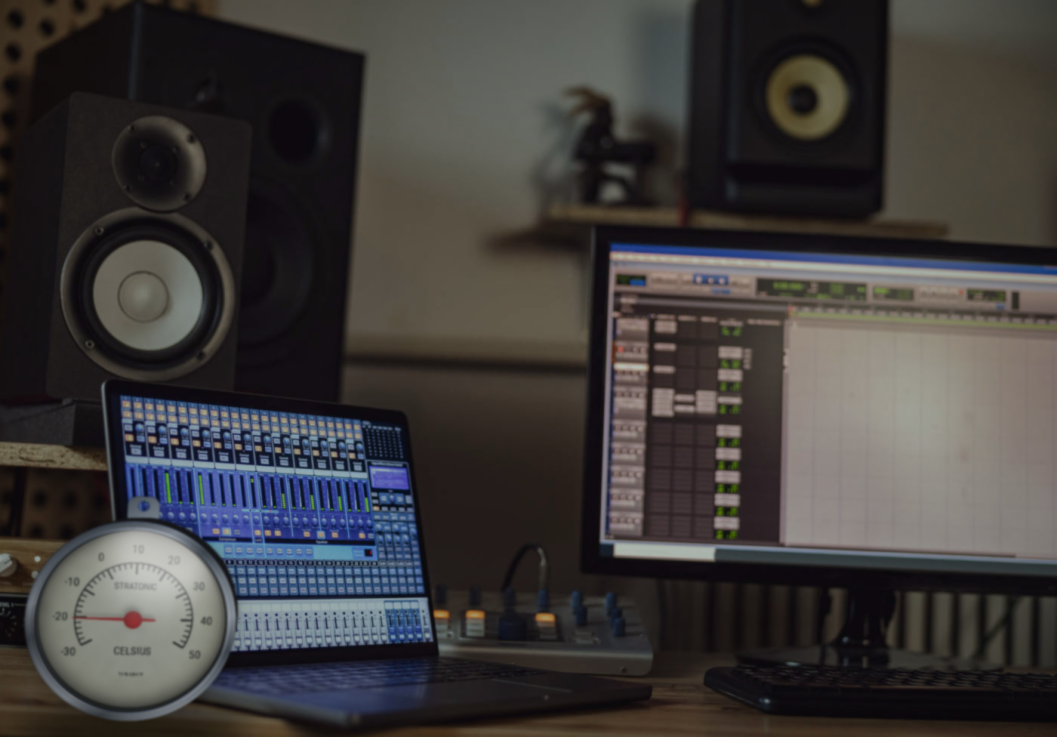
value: **-20** °C
